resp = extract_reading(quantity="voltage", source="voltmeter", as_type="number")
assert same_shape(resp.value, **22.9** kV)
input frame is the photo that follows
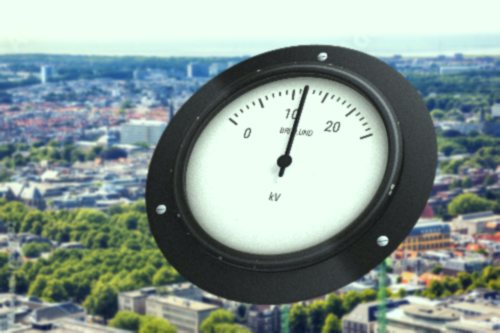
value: **12** kV
